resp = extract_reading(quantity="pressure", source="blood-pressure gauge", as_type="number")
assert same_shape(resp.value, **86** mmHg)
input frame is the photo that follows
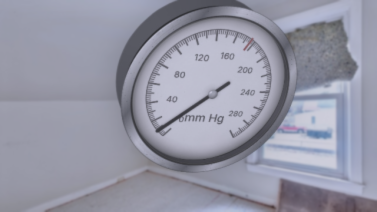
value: **10** mmHg
